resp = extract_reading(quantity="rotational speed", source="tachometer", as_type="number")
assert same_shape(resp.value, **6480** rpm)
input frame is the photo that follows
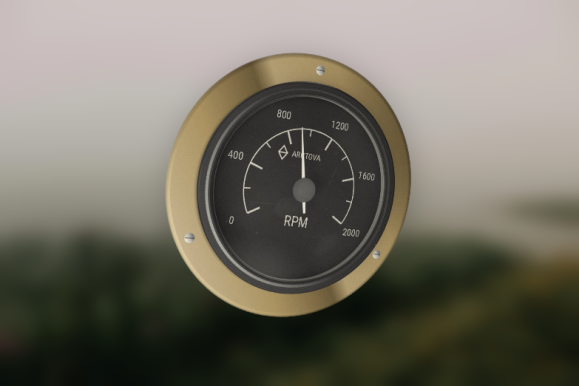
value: **900** rpm
